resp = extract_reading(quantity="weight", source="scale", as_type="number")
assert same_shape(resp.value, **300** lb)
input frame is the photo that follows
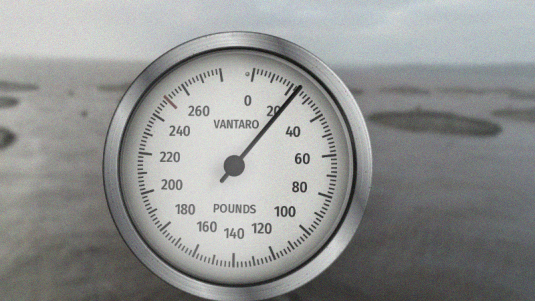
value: **24** lb
